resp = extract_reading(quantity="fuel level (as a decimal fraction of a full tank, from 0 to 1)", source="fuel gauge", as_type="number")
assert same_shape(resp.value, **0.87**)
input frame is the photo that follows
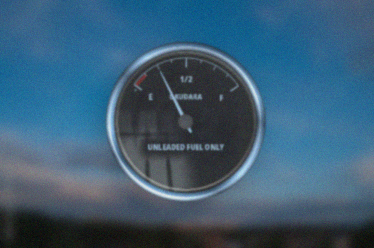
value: **0.25**
